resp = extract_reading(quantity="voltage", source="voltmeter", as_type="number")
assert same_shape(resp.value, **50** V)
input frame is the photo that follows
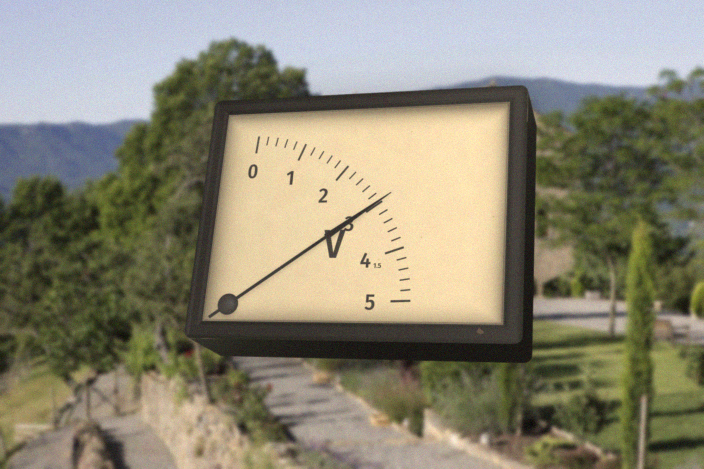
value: **3** V
